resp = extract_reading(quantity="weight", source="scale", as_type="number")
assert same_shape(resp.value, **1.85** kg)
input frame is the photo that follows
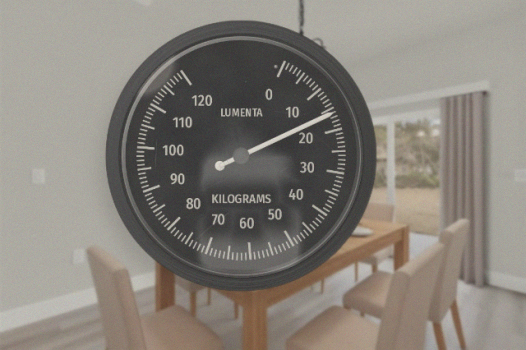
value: **16** kg
